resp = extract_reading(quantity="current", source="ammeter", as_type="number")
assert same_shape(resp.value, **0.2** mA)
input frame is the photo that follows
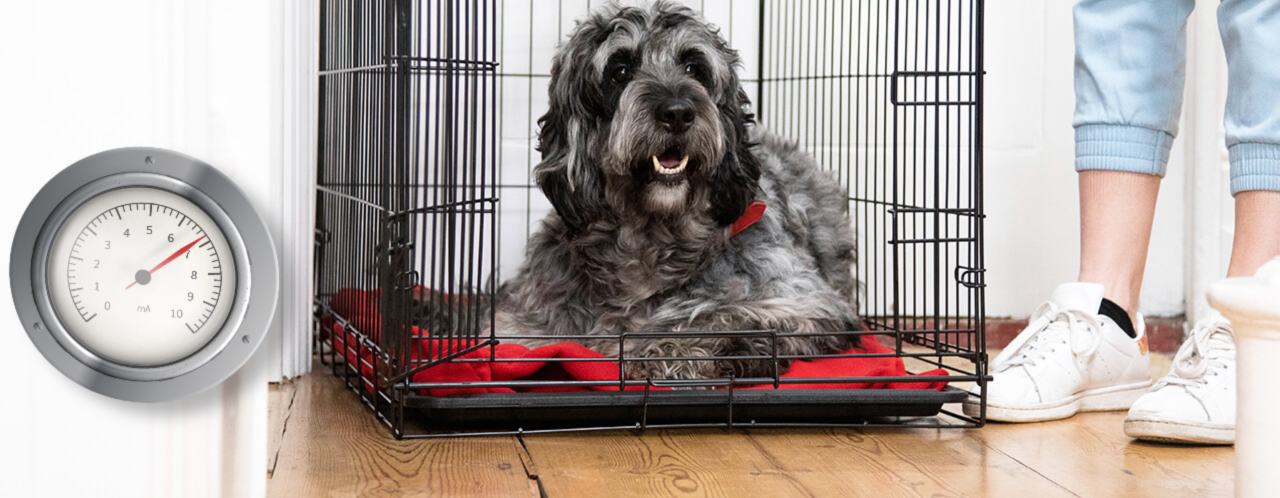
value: **6.8** mA
